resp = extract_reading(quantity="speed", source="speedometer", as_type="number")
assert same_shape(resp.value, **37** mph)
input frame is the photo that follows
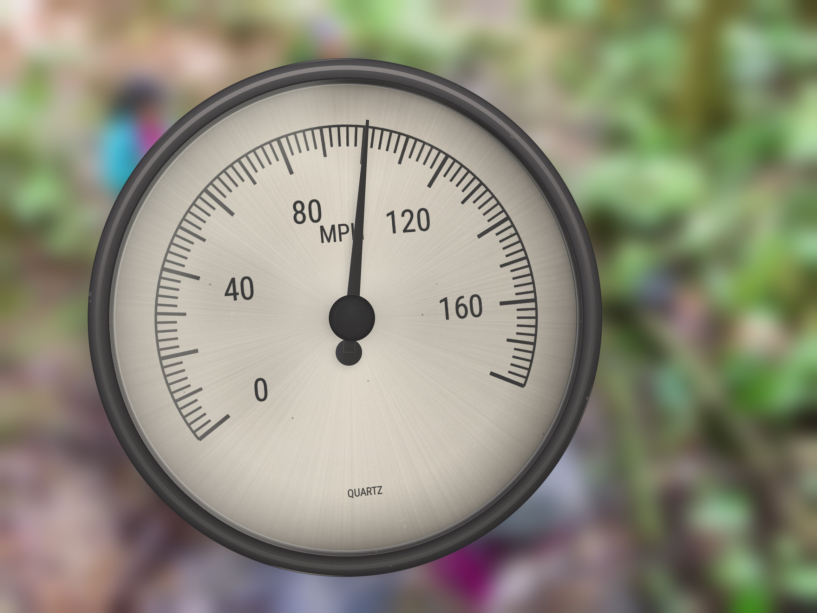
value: **100** mph
